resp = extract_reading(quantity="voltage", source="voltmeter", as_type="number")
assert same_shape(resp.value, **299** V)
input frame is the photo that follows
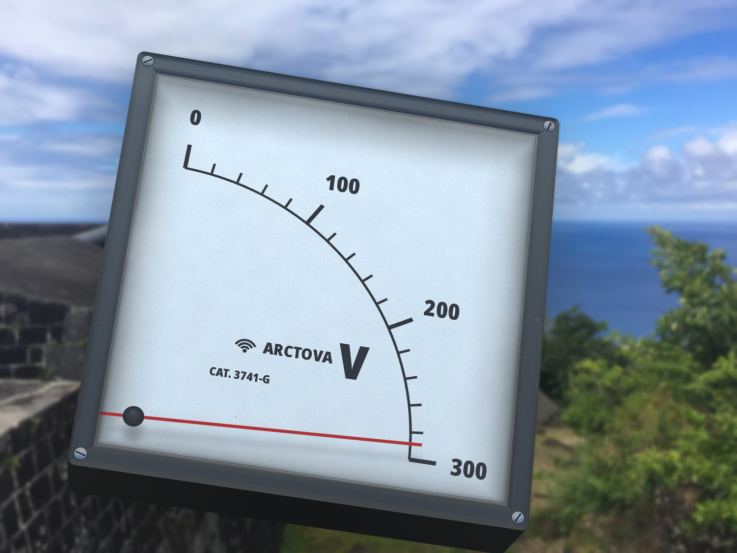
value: **290** V
